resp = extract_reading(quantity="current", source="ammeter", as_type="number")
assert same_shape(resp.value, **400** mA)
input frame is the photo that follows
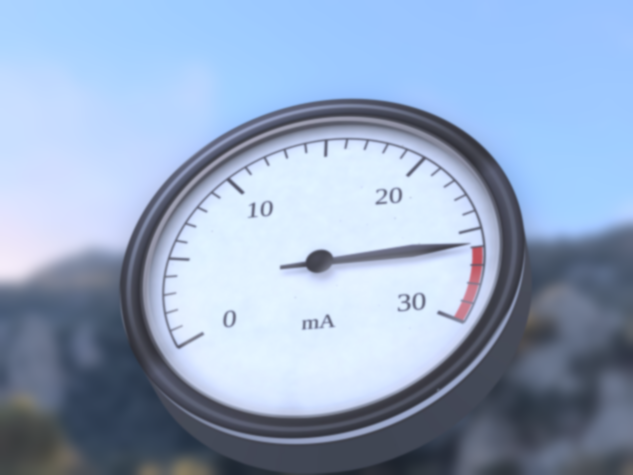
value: **26** mA
